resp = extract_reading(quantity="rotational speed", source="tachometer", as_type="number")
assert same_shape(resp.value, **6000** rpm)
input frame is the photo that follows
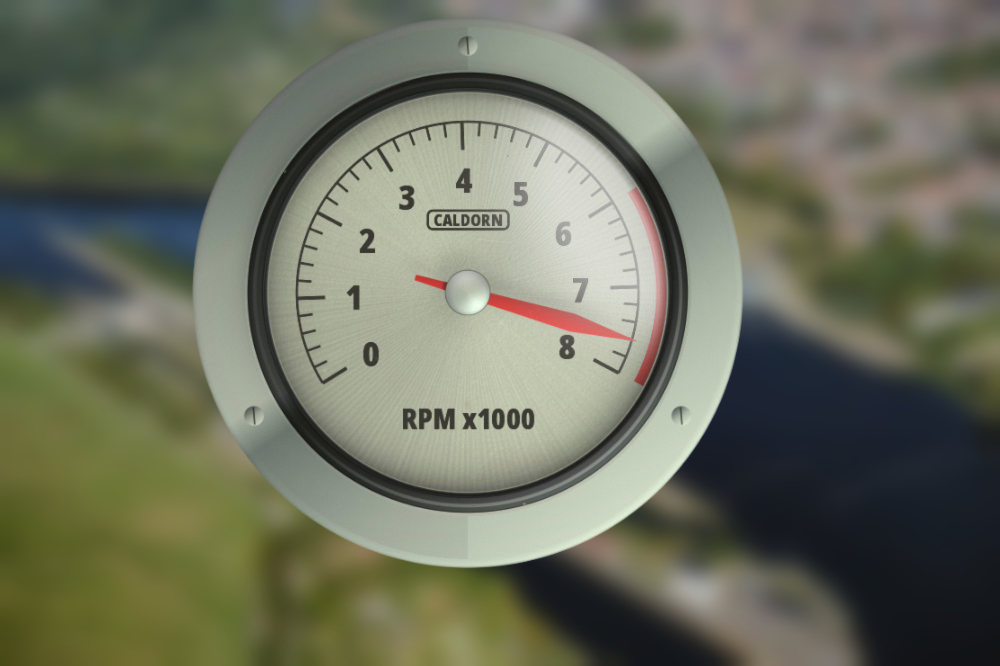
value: **7600** rpm
